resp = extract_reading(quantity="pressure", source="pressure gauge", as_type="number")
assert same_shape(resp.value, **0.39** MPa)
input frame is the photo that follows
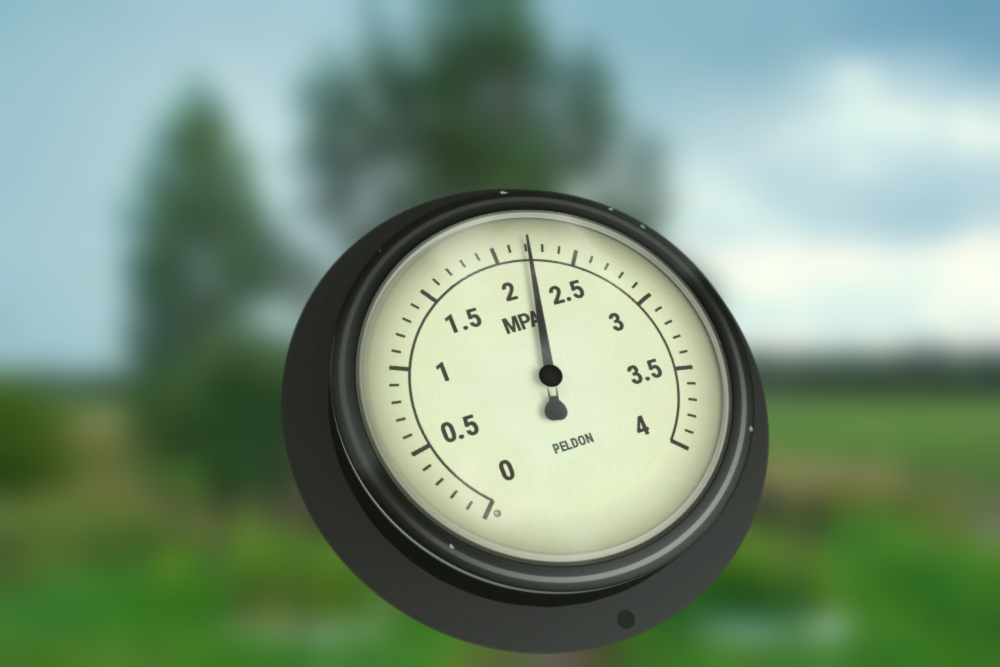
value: **2.2** MPa
